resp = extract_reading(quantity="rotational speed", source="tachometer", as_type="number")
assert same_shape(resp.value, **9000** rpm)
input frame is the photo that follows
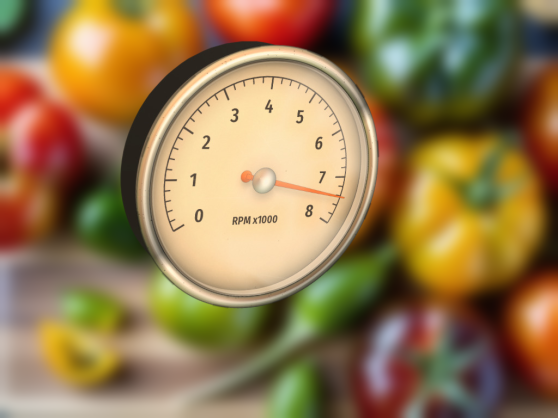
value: **7400** rpm
